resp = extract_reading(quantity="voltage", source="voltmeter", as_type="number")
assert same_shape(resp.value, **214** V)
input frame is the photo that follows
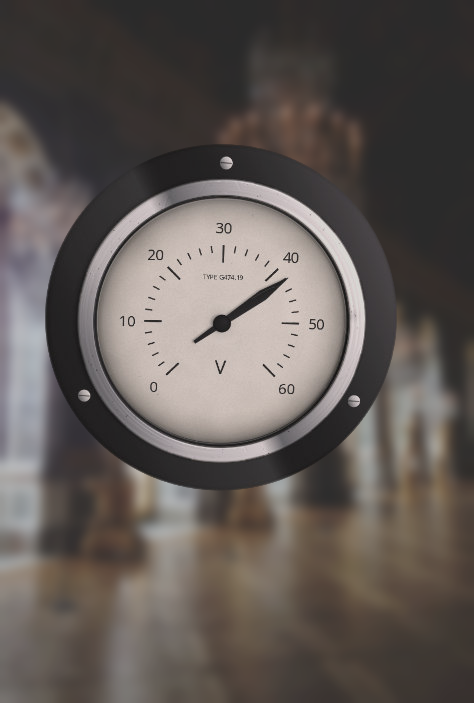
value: **42** V
